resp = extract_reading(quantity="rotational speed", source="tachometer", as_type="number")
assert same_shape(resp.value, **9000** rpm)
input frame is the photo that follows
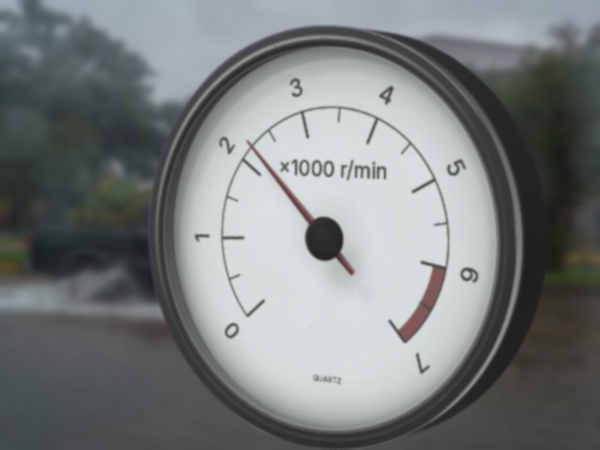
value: **2250** rpm
